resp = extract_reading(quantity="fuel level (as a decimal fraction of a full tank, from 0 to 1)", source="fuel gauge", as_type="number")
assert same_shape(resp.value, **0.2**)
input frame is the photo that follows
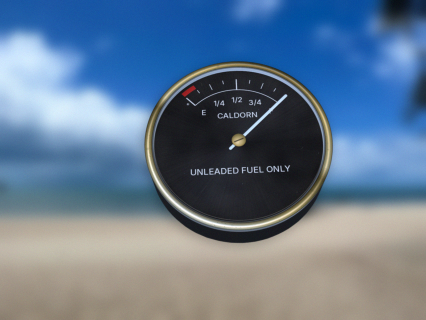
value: **1**
